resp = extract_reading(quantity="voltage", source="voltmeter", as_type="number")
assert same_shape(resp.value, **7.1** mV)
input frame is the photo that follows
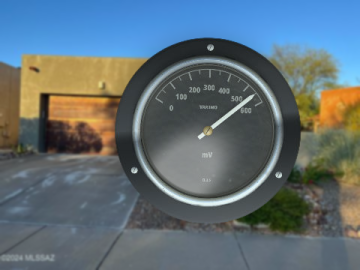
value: **550** mV
